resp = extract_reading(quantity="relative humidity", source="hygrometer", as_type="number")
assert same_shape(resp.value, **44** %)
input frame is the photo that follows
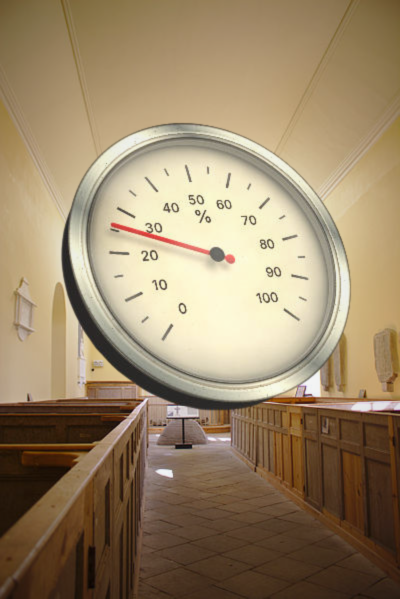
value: **25** %
